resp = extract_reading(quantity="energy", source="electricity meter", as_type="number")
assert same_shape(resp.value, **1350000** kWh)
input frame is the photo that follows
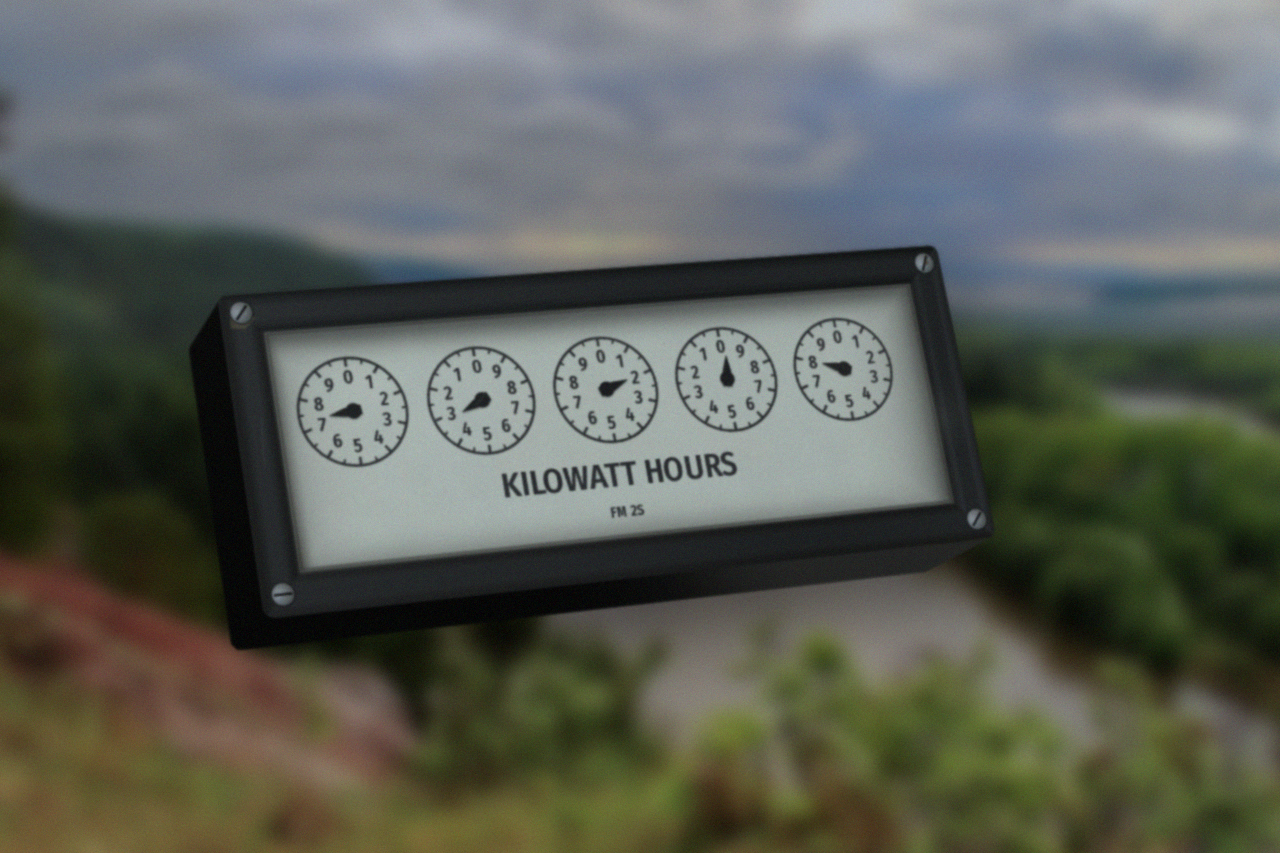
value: **73198** kWh
